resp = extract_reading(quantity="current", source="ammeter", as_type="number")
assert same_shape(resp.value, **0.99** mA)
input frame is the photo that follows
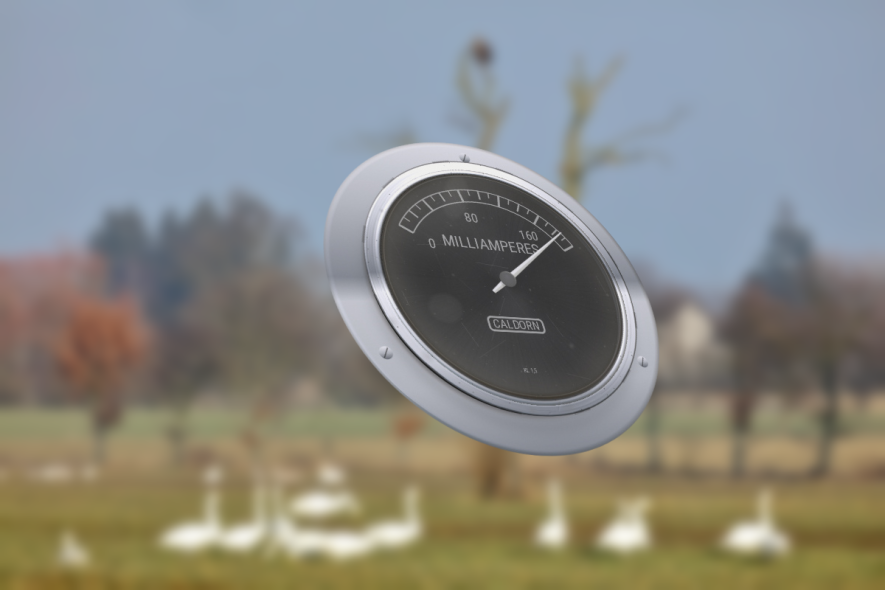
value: **185** mA
